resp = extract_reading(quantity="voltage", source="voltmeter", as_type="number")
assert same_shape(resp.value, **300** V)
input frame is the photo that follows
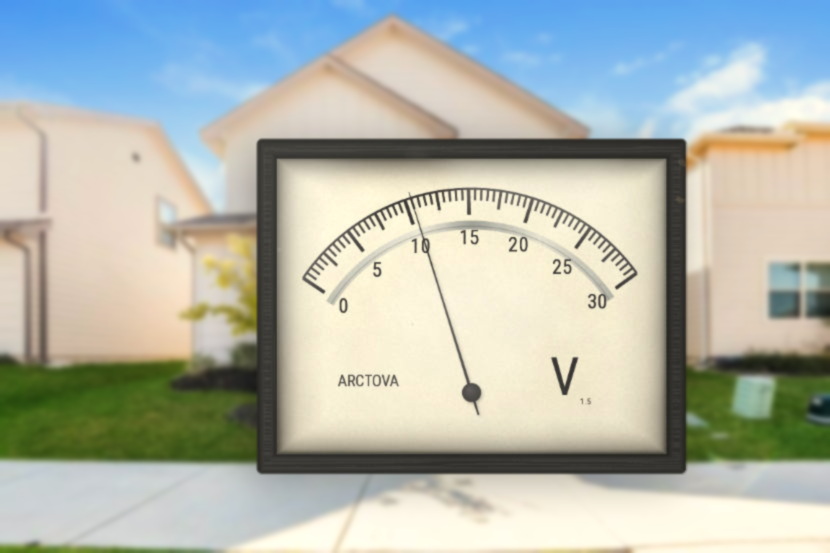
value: **10.5** V
